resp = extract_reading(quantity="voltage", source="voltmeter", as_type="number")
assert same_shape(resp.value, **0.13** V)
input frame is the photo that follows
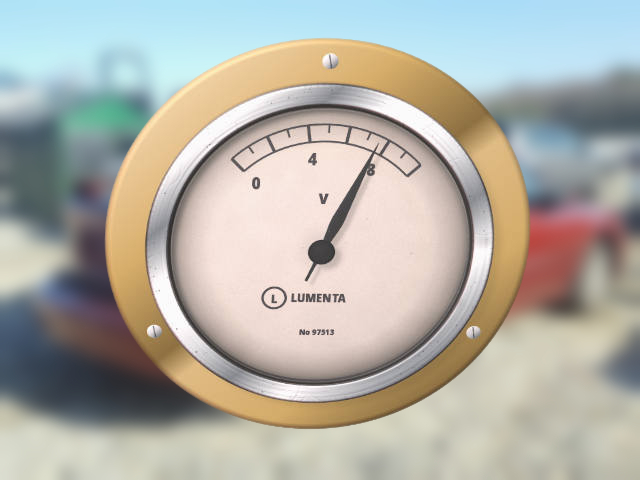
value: **7.5** V
